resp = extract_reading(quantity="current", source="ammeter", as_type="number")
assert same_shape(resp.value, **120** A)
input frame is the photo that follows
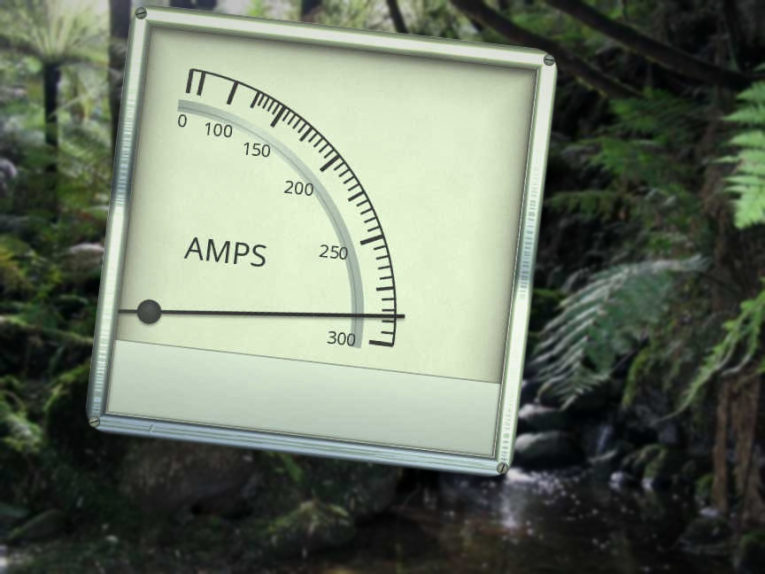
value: **287.5** A
